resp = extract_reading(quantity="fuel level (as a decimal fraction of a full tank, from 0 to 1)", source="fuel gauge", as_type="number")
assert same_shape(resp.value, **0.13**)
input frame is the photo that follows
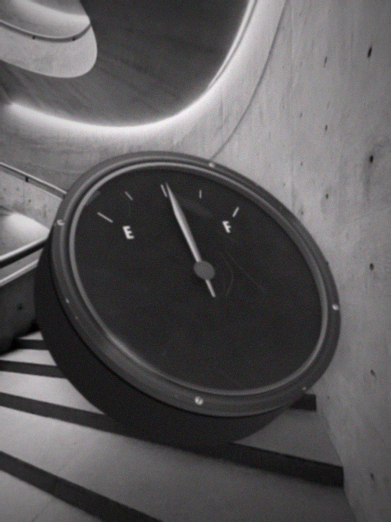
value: **0.5**
